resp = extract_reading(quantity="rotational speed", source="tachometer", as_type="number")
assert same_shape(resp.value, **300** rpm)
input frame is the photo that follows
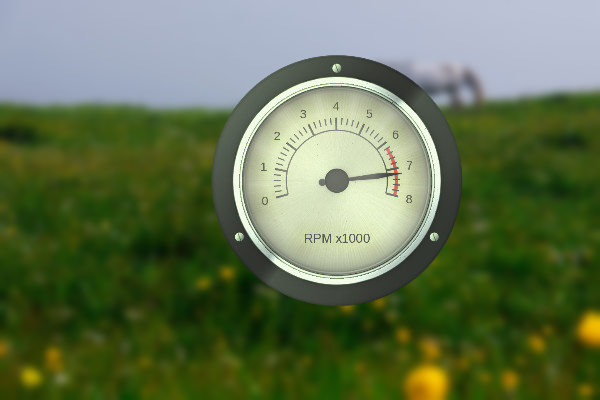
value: **7200** rpm
